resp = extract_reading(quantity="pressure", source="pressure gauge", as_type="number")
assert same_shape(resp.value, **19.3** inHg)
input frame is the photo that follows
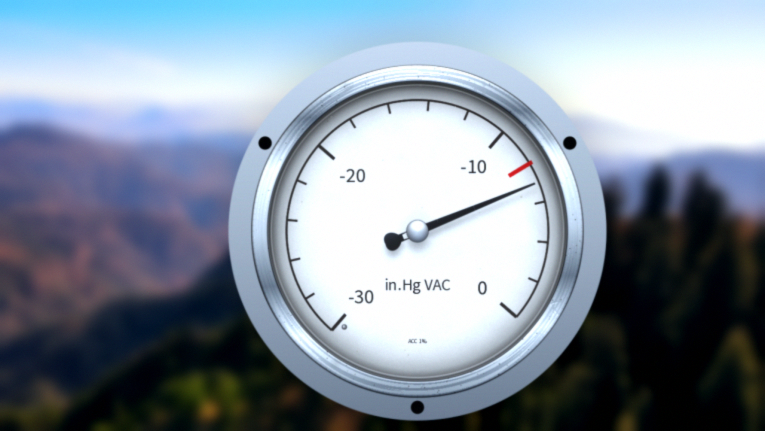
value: **-7** inHg
